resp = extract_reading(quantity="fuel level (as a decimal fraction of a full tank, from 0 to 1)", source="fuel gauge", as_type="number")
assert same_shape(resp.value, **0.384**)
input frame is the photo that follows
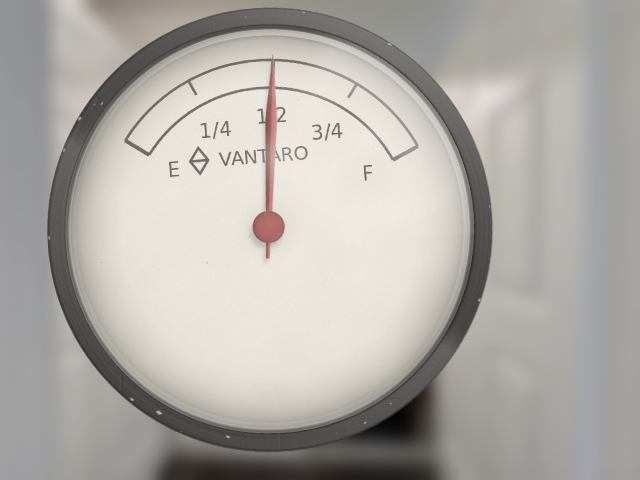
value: **0.5**
